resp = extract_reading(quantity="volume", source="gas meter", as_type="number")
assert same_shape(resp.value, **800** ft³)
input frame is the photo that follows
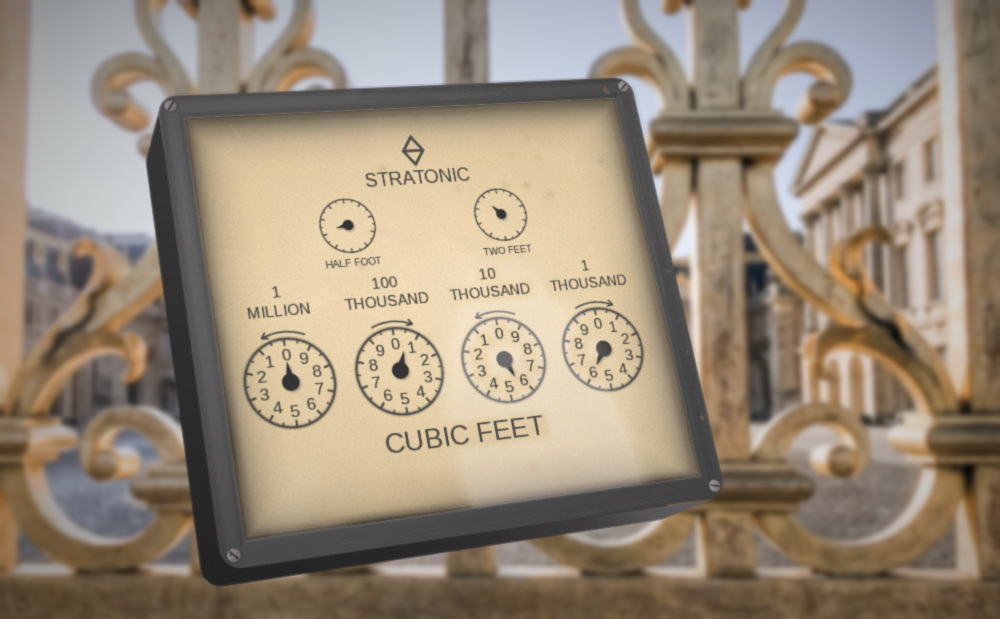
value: **5600** ft³
